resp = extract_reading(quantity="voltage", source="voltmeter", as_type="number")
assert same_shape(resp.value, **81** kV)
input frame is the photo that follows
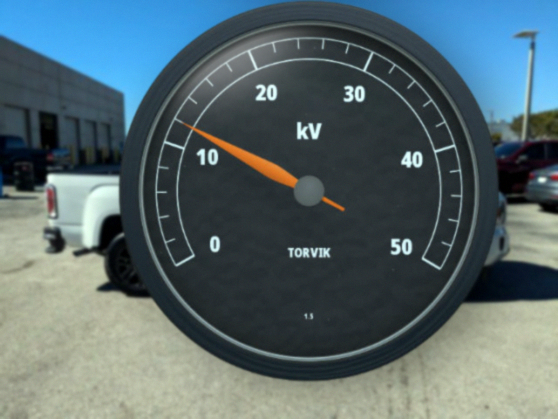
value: **12** kV
